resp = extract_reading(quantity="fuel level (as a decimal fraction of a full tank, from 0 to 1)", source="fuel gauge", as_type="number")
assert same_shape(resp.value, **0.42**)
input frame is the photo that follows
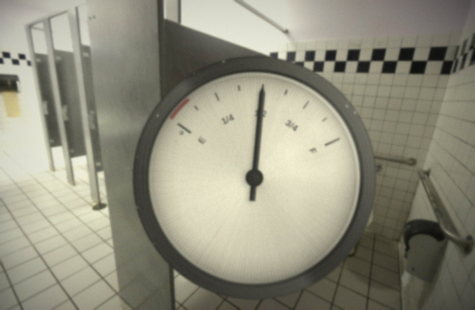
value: **0.5**
